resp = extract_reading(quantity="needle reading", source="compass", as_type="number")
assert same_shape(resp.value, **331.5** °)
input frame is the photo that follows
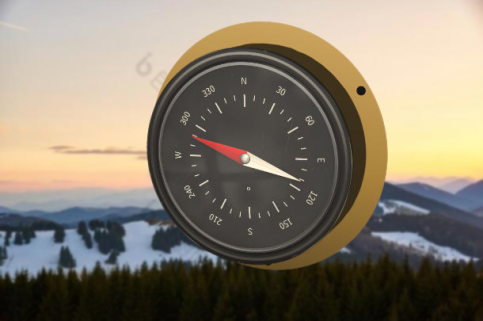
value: **290** °
